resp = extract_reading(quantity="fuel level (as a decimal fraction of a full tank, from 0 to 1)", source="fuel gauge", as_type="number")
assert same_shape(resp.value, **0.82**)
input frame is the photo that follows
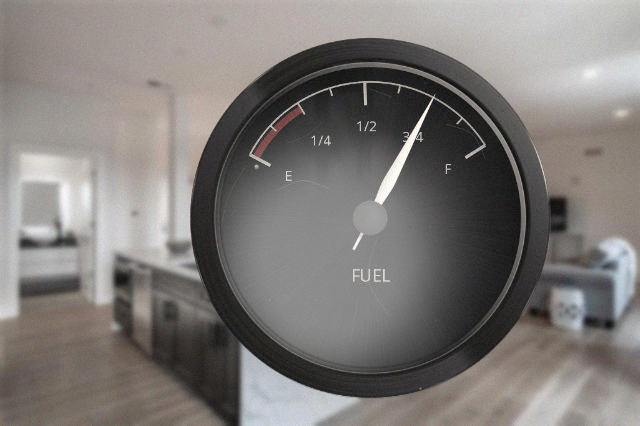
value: **0.75**
